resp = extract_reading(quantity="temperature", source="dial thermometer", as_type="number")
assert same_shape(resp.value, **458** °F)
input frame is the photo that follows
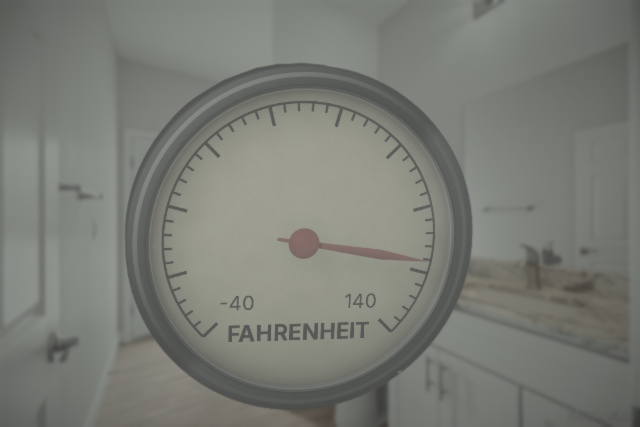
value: **116** °F
